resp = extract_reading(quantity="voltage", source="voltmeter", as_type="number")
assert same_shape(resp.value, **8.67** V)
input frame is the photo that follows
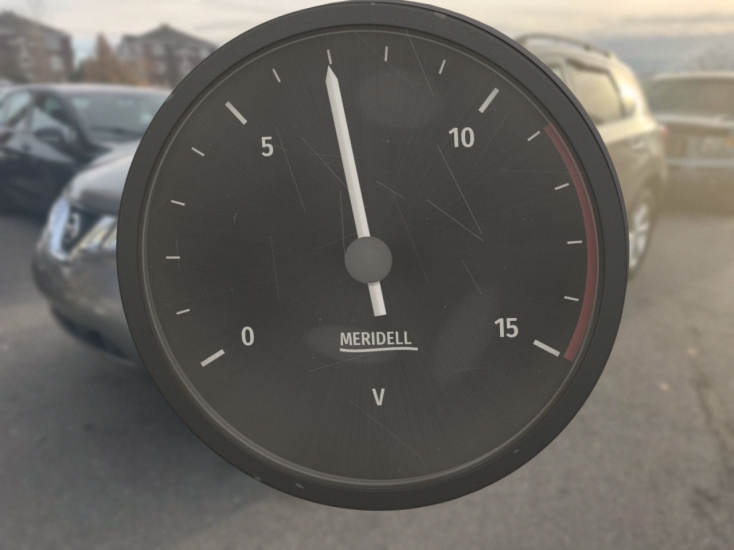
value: **7** V
